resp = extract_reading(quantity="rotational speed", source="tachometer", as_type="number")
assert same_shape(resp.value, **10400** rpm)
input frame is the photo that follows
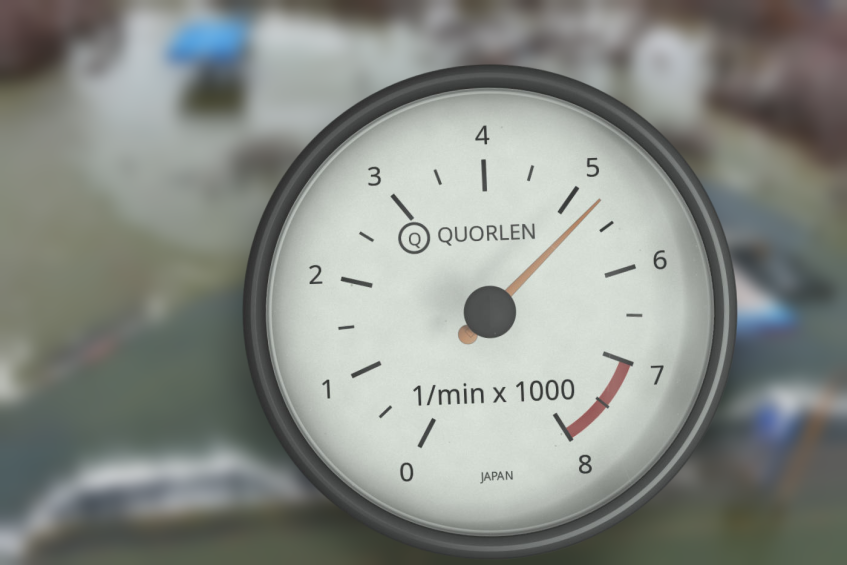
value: **5250** rpm
